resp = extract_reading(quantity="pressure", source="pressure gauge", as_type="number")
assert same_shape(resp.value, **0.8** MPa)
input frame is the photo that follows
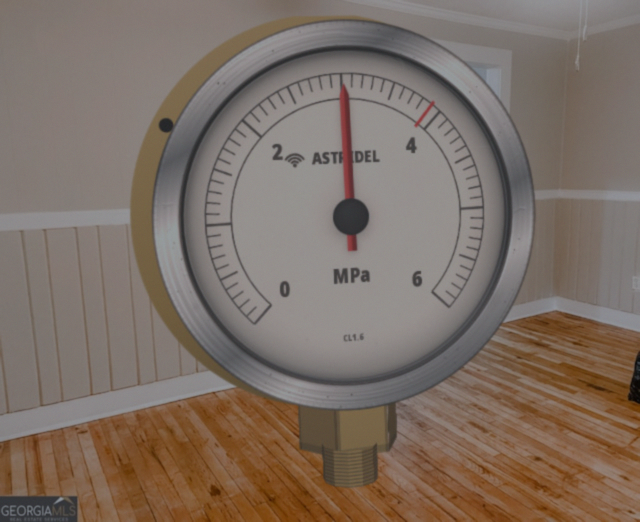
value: **3** MPa
